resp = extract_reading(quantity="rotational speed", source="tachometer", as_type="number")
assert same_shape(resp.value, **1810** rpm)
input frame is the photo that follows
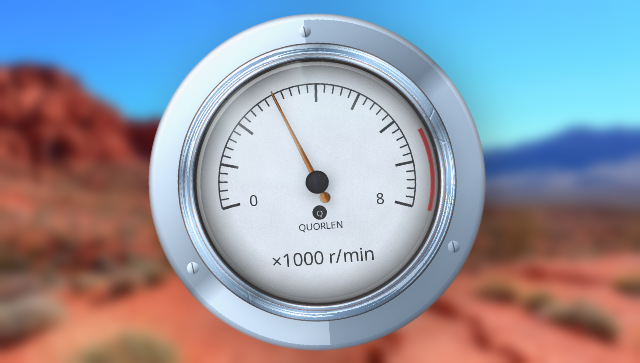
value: **3000** rpm
